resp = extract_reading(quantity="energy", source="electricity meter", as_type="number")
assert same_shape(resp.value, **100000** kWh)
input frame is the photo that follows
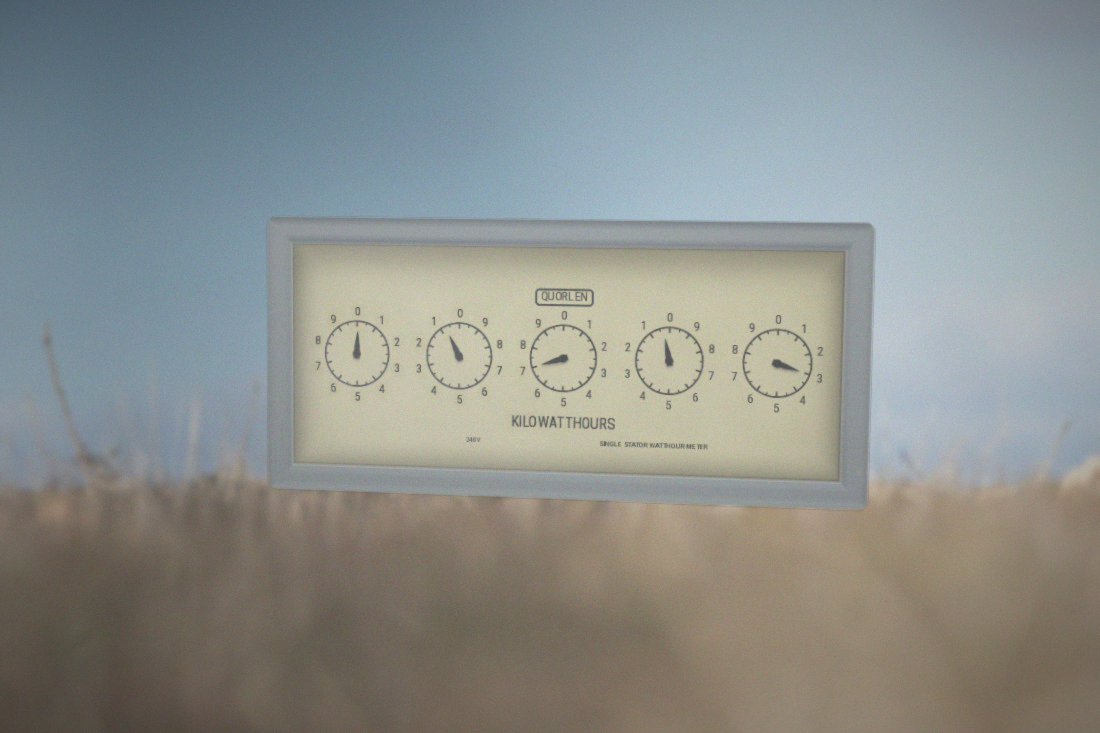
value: **703** kWh
